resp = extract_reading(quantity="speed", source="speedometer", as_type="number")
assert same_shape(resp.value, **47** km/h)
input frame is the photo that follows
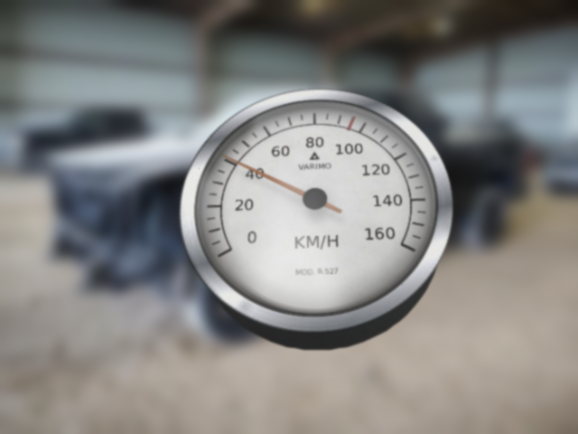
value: **40** km/h
